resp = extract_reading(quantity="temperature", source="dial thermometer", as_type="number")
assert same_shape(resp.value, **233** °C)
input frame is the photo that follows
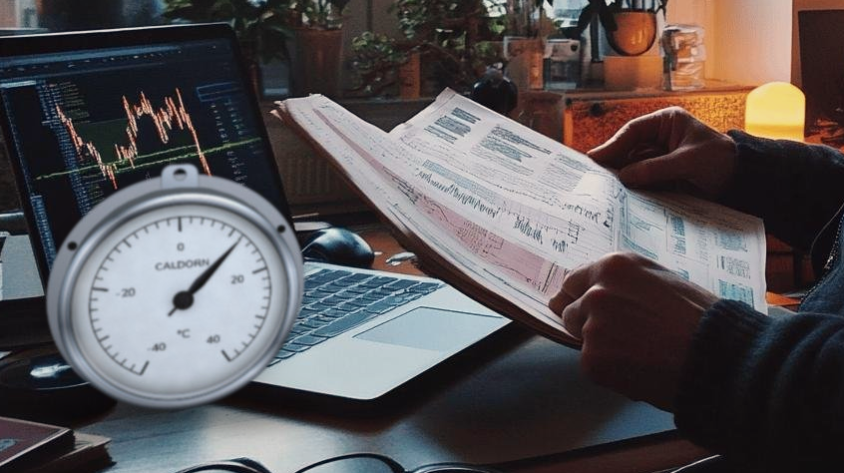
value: **12** °C
